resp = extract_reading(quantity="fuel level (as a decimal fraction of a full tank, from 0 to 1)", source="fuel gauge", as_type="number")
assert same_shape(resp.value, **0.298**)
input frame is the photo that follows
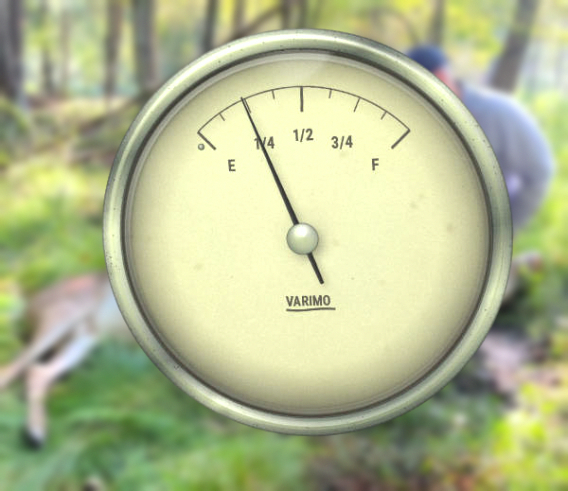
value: **0.25**
